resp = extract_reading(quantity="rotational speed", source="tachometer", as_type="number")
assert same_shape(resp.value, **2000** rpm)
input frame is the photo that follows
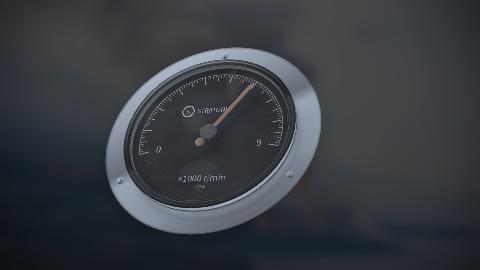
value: **6000** rpm
